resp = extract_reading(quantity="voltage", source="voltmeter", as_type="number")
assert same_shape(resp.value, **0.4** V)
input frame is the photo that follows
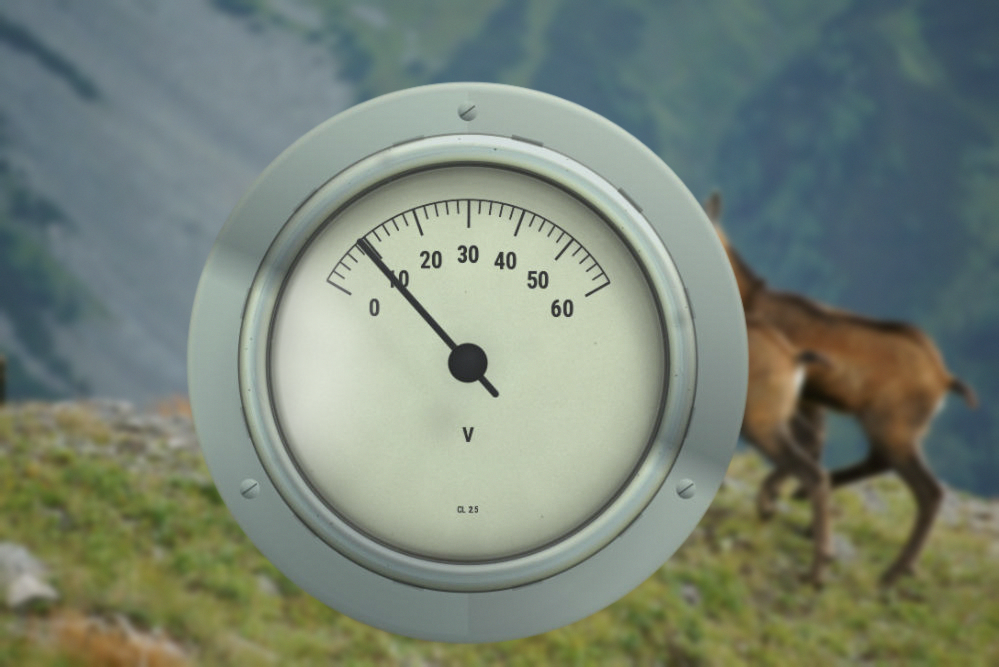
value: **9** V
